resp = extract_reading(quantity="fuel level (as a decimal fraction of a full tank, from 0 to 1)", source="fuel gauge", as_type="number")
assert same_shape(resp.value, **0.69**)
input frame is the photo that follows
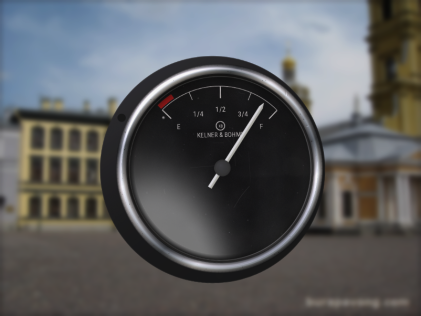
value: **0.875**
